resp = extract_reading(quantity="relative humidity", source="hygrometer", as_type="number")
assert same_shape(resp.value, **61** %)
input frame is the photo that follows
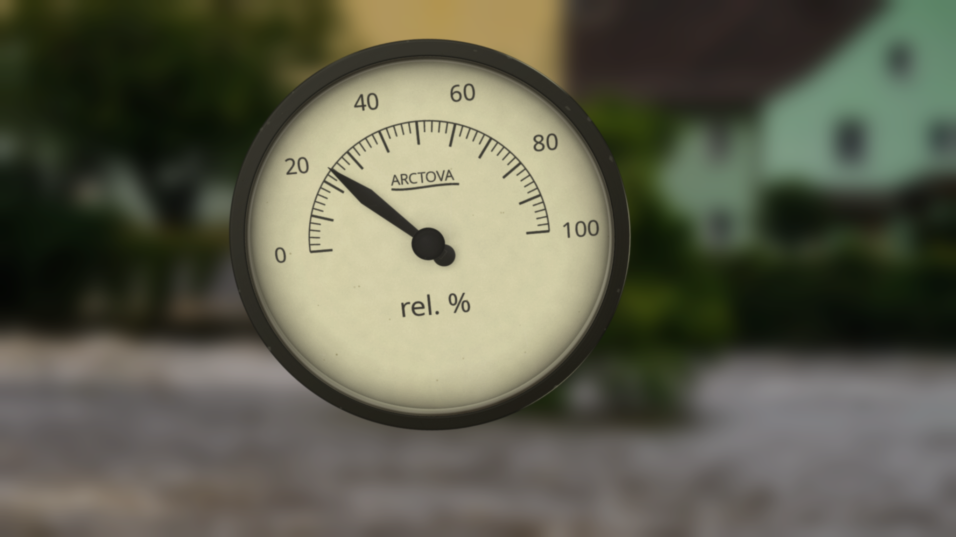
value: **24** %
